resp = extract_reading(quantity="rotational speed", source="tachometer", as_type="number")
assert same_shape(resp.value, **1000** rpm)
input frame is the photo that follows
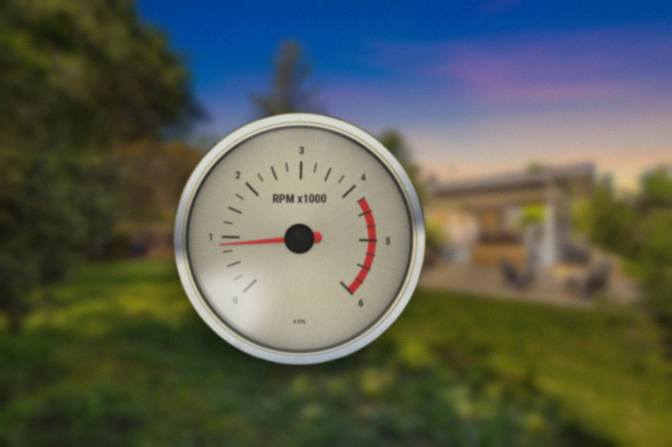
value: **875** rpm
